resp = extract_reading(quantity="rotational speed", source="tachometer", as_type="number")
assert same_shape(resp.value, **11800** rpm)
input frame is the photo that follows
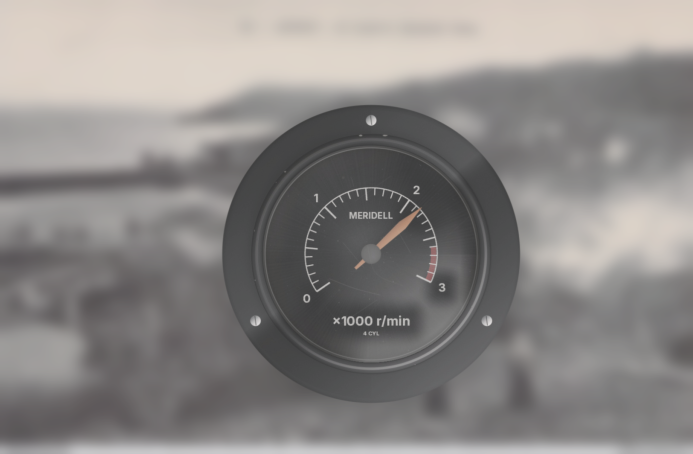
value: **2150** rpm
